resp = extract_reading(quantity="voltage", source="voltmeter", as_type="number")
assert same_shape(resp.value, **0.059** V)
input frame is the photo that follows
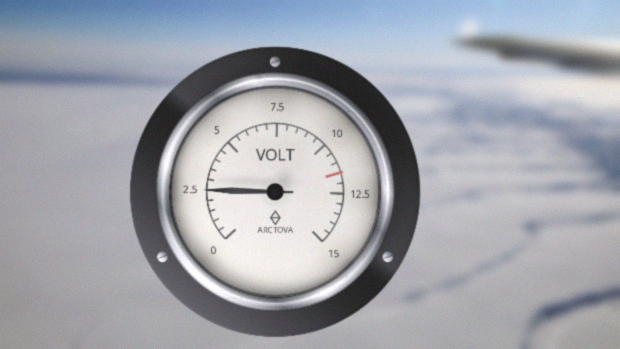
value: **2.5** V
